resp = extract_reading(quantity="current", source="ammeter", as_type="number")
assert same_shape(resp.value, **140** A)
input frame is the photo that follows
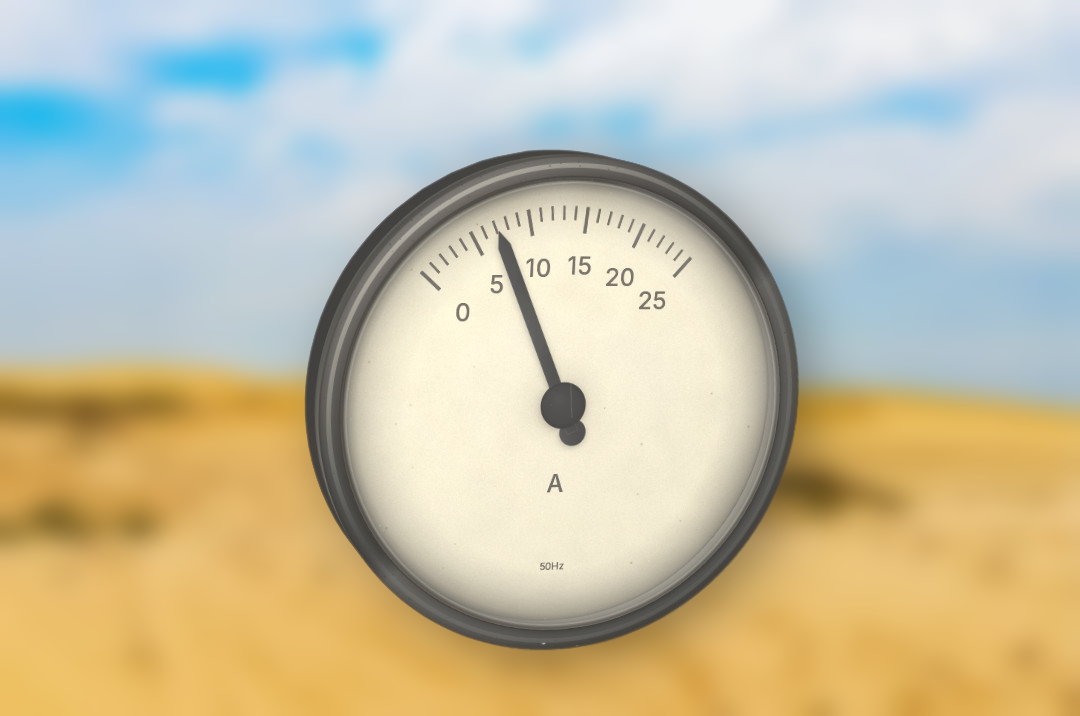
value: **7** A
